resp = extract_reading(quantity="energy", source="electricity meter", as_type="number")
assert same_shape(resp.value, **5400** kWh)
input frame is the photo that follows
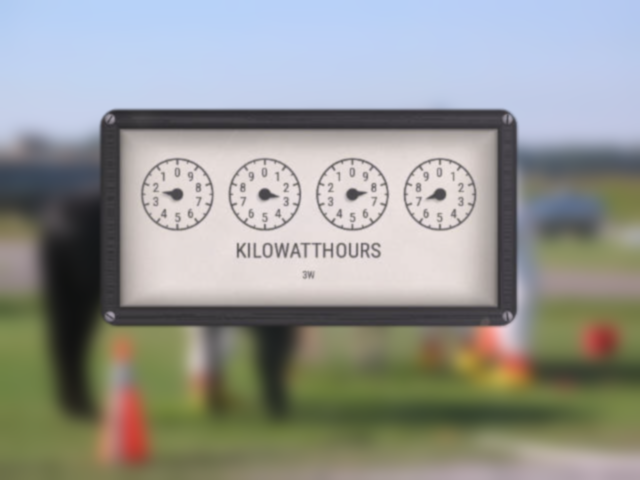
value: **2277** kWh
